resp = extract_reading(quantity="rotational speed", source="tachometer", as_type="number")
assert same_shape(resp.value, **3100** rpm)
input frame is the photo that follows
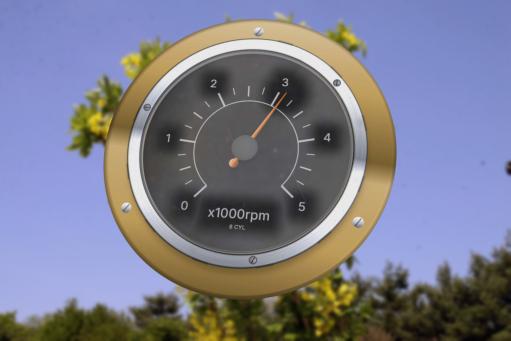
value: **3125** rpm
